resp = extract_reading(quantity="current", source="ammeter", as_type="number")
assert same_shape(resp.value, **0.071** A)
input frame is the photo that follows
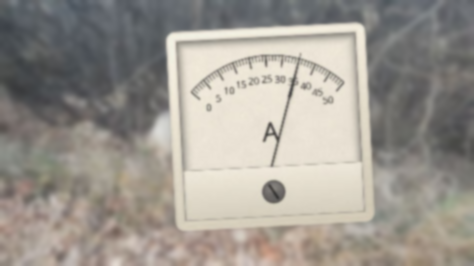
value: **35** A
